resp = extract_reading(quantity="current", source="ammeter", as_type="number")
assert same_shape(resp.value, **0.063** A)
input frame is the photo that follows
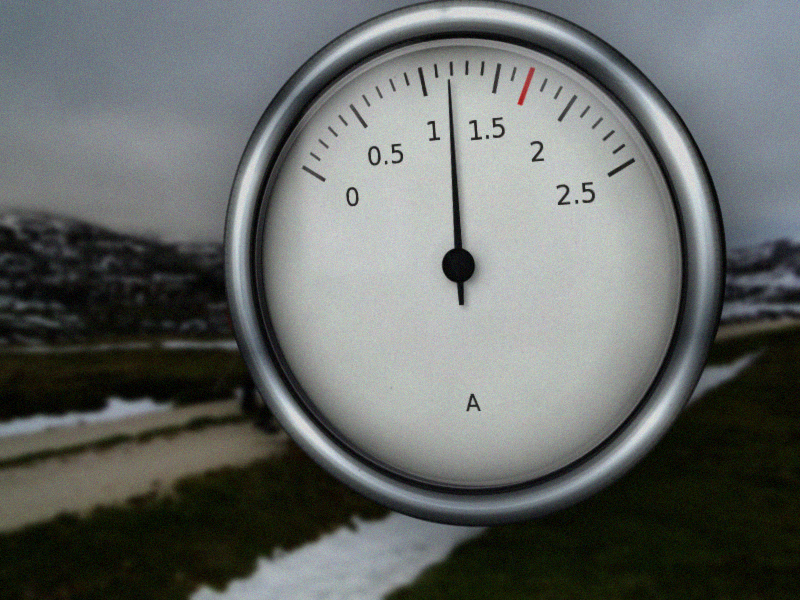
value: **1.2** A
